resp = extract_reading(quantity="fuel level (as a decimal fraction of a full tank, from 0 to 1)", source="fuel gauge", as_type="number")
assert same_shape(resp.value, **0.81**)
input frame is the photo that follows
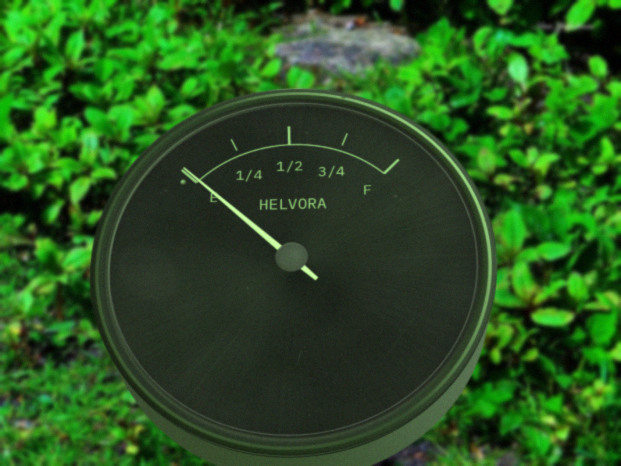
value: **0**
